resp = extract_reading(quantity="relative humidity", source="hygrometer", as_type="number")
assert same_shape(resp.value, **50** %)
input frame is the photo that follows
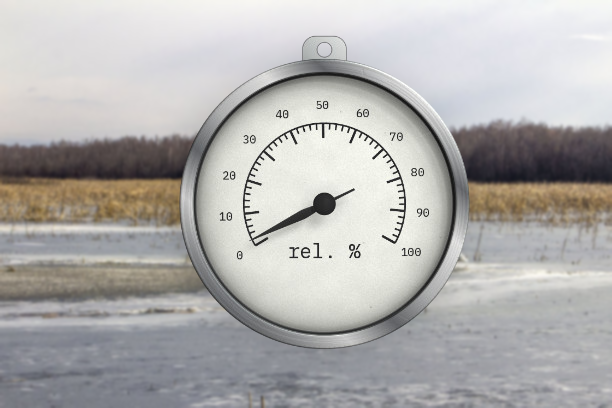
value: **2** %
